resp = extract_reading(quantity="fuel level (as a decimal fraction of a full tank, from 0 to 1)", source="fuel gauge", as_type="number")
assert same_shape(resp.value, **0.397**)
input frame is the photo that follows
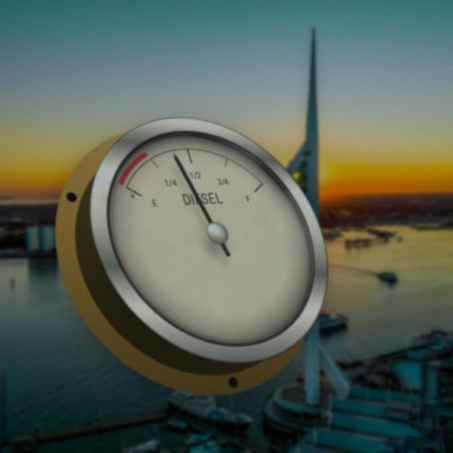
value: **0.375**
